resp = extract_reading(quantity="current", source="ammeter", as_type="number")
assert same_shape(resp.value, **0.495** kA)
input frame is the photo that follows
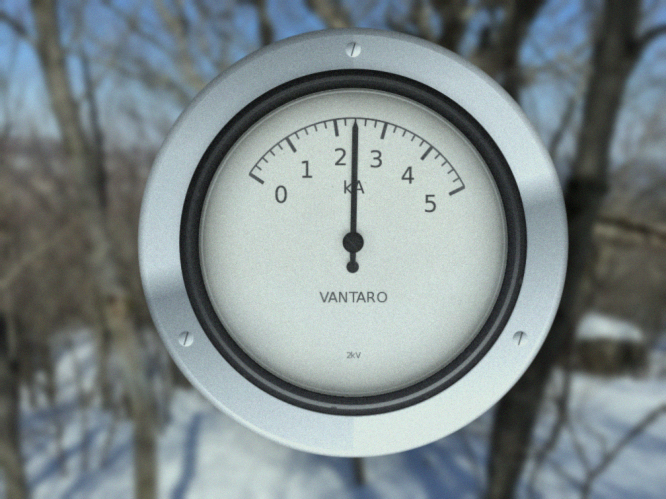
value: **2.4** kA
